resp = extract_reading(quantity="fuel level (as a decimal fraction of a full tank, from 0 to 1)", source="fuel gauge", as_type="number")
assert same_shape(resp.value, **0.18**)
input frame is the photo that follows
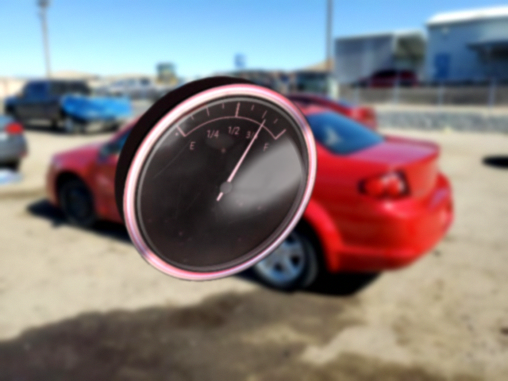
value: **0.75**
